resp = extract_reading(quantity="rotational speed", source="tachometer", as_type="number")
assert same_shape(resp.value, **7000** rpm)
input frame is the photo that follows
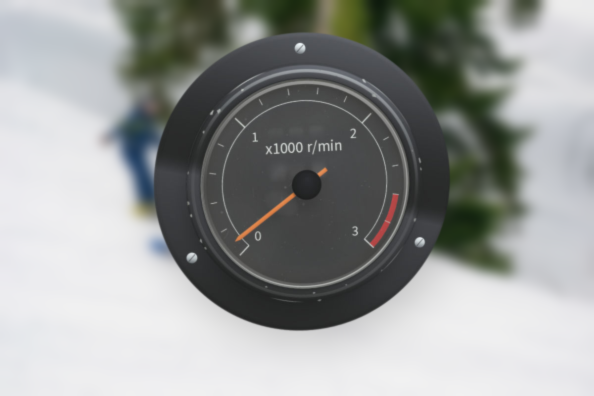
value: **100** rpm
